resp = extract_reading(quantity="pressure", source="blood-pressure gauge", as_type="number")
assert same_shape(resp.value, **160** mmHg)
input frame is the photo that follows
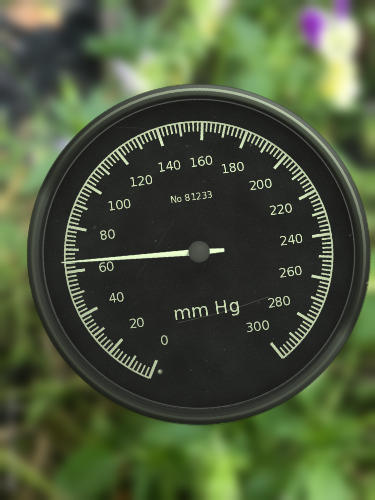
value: **64** mmHg
